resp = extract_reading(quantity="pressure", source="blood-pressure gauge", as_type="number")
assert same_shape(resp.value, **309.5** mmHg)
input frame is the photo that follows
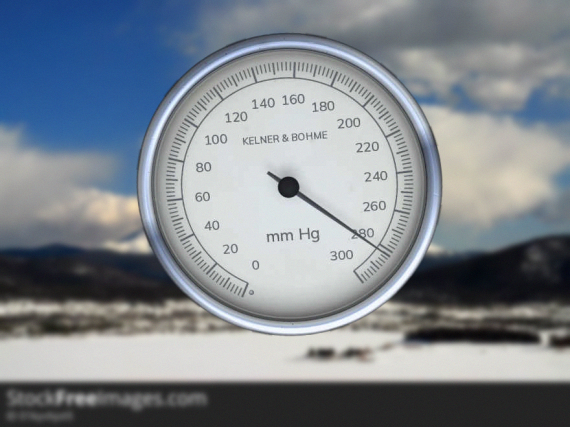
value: **282** mmHg
